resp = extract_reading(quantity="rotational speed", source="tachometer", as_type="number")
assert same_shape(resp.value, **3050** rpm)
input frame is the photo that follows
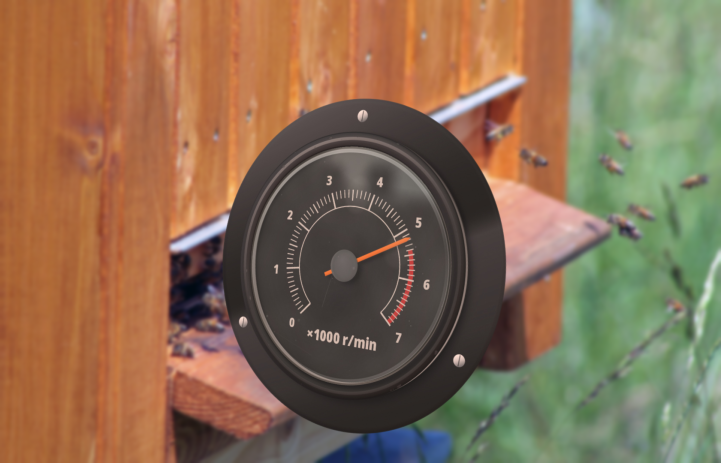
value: **5200** rpm
